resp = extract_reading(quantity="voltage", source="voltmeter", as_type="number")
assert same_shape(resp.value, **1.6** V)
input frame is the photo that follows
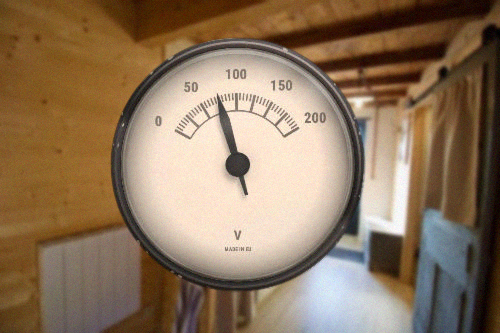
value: **75** V
